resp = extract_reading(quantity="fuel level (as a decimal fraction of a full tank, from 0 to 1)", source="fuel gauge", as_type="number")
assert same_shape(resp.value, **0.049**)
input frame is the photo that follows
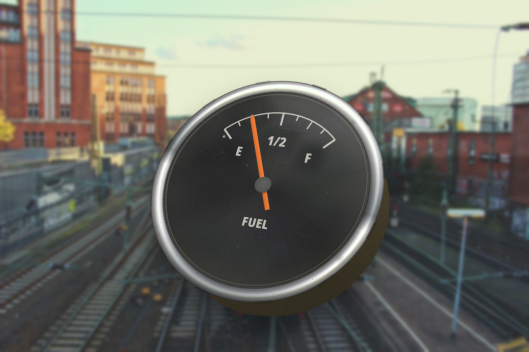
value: **0.25**
